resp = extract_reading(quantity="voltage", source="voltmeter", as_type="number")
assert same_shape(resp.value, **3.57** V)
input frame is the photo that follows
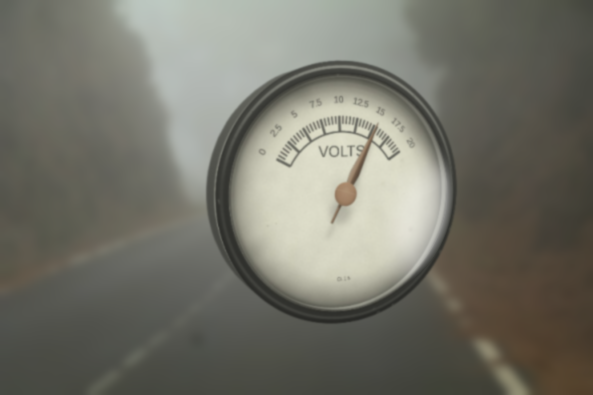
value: **15** V
